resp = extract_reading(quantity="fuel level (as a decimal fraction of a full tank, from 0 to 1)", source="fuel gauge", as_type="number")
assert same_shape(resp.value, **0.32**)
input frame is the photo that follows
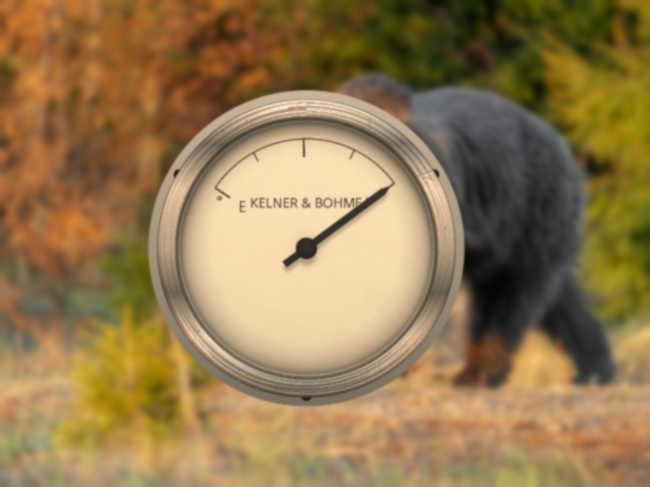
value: **1**
